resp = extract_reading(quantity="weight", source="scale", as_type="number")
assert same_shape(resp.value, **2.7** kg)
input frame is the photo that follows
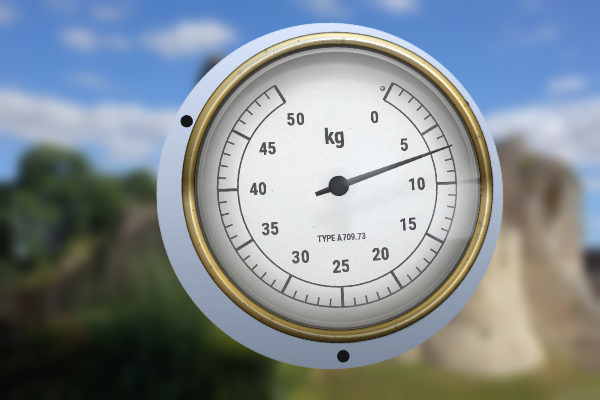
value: **7** kg
